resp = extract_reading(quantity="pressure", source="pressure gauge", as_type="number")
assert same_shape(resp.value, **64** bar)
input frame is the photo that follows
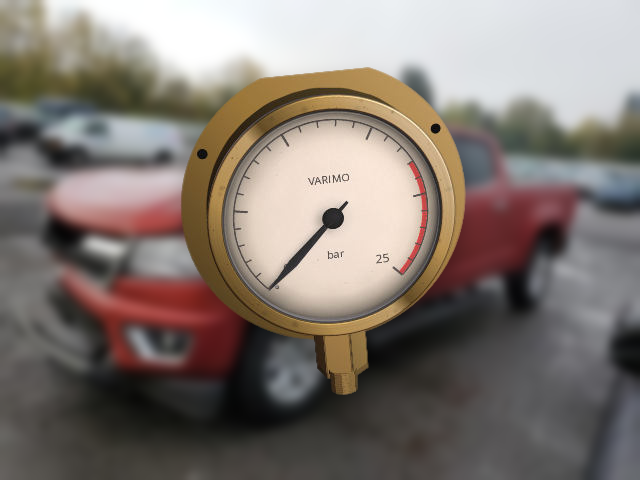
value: **0** bar
